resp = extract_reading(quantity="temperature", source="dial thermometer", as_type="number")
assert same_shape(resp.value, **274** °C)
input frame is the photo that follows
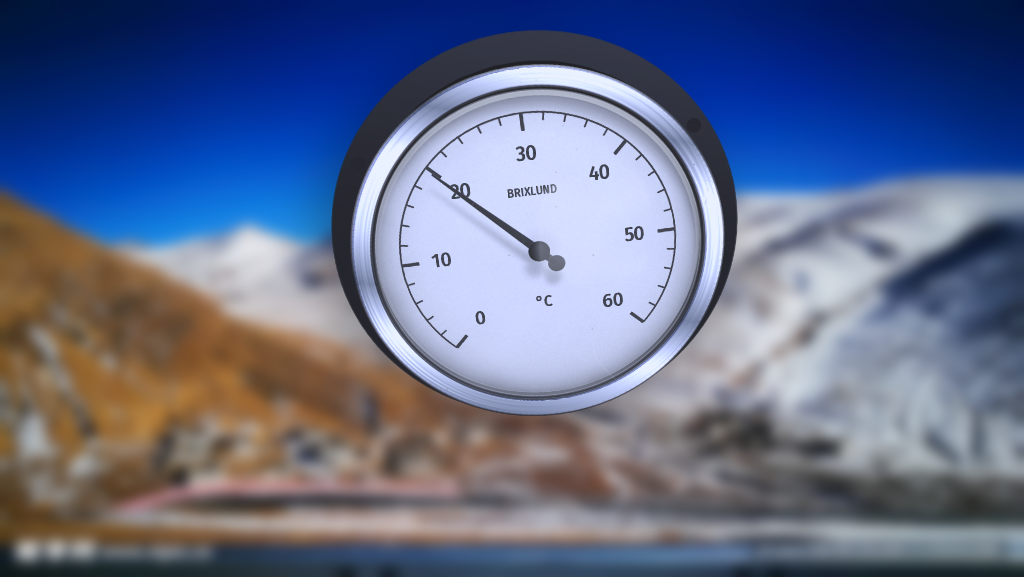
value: **20** °C
